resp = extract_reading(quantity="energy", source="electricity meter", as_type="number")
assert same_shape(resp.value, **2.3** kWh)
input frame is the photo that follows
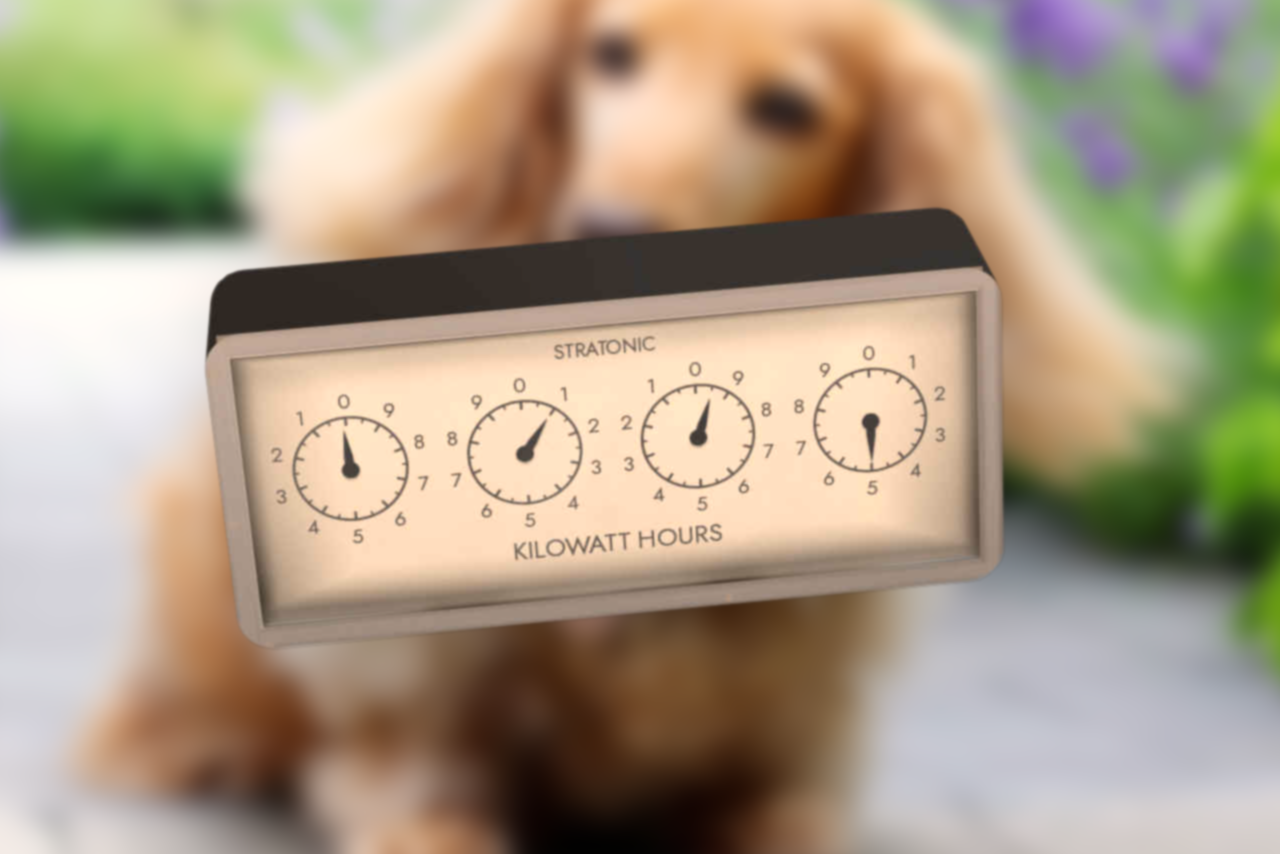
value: **95** kWh
